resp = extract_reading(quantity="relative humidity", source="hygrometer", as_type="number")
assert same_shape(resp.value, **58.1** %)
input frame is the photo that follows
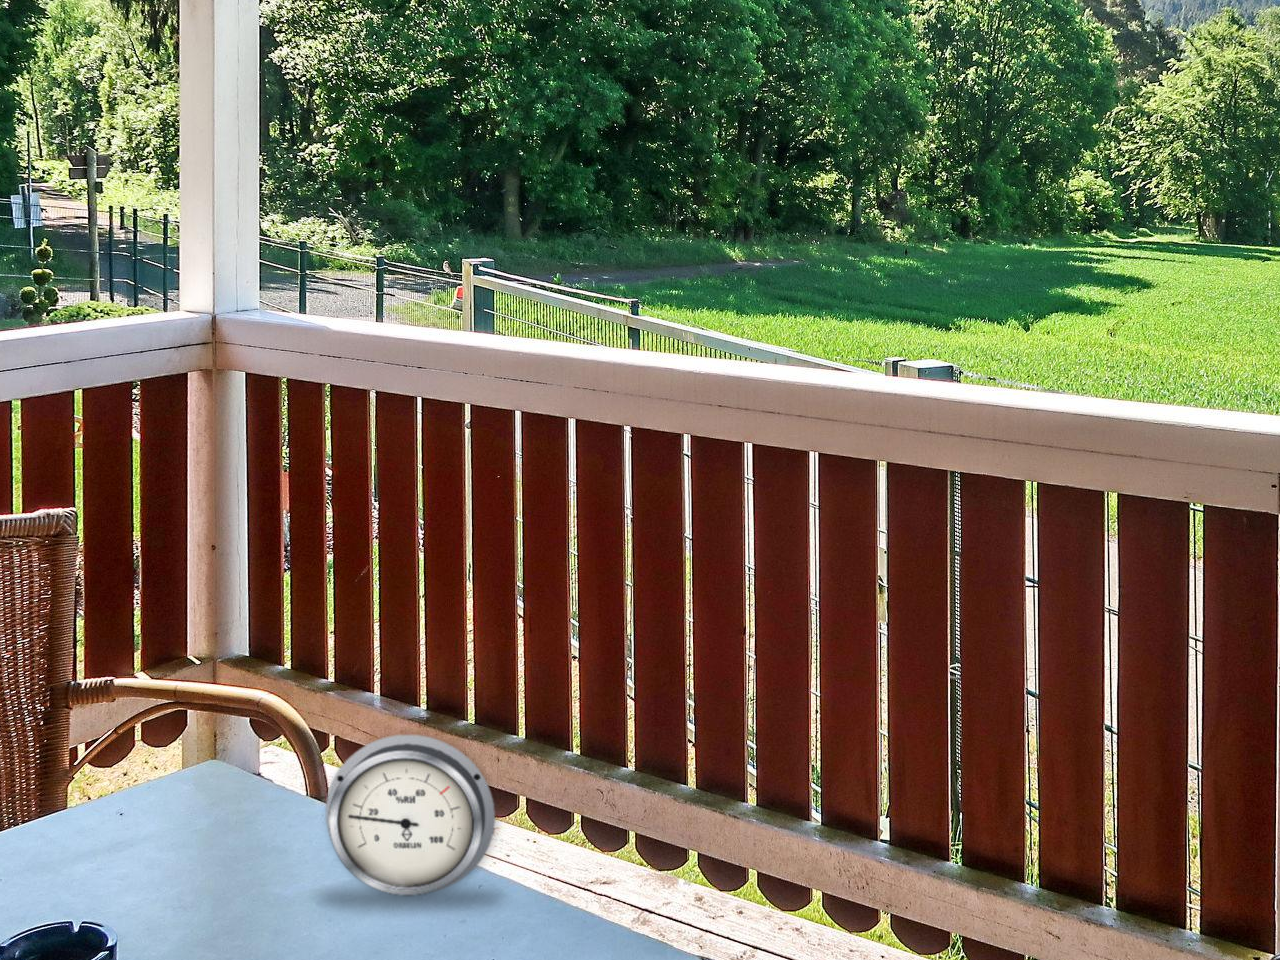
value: **15** %
